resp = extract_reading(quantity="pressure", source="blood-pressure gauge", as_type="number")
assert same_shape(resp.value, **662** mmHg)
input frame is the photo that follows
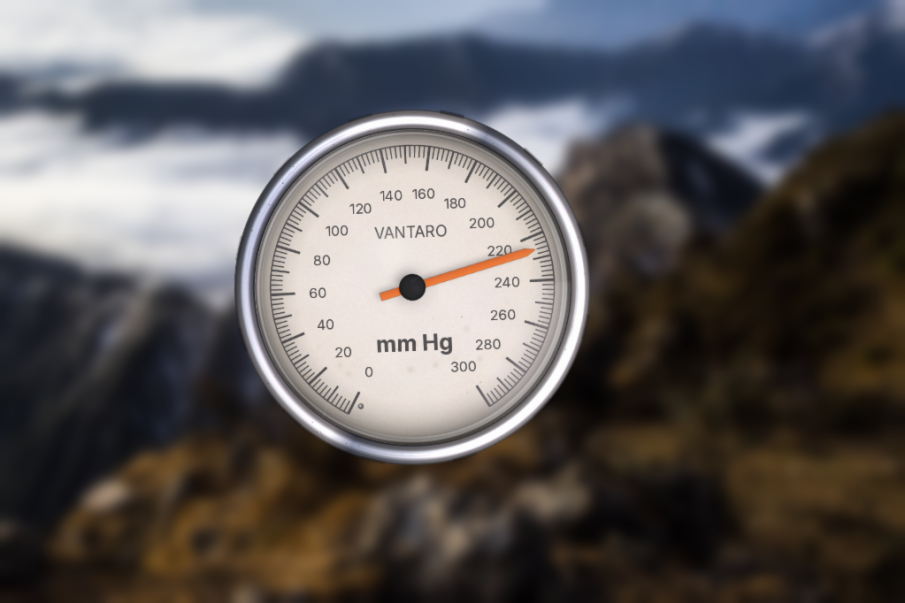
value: **226** mmHg
